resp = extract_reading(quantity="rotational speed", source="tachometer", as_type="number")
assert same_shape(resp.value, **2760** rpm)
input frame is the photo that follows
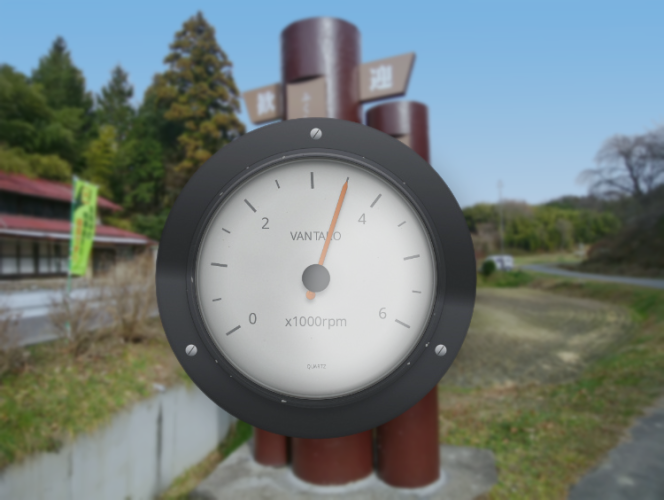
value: **3500** rpm
